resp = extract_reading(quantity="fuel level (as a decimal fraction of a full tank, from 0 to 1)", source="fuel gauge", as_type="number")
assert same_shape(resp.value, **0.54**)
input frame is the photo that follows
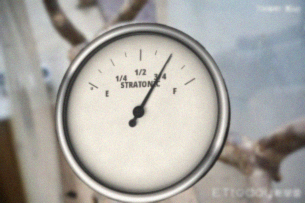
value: **0.75**
